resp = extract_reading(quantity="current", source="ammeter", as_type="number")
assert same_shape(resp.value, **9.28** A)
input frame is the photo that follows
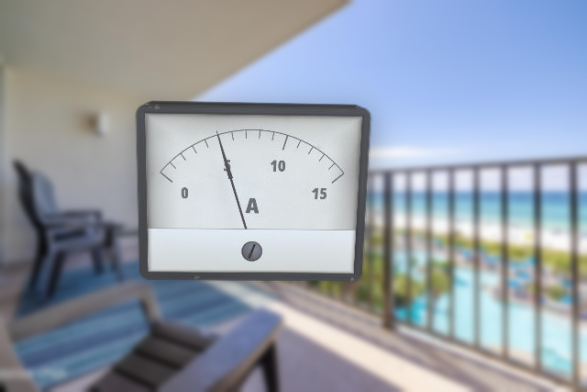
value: **5** A
